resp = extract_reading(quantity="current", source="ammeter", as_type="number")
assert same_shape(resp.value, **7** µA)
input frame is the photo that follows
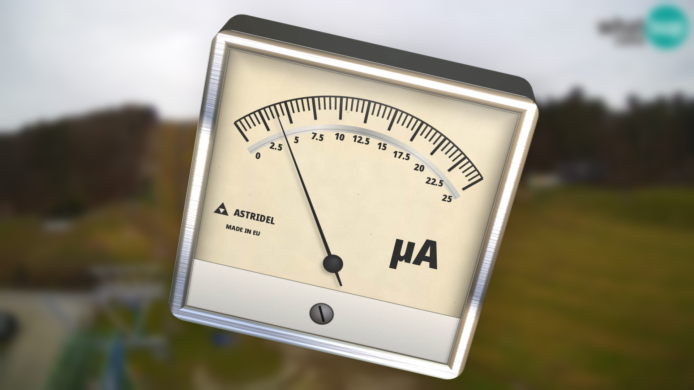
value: **4** µA
